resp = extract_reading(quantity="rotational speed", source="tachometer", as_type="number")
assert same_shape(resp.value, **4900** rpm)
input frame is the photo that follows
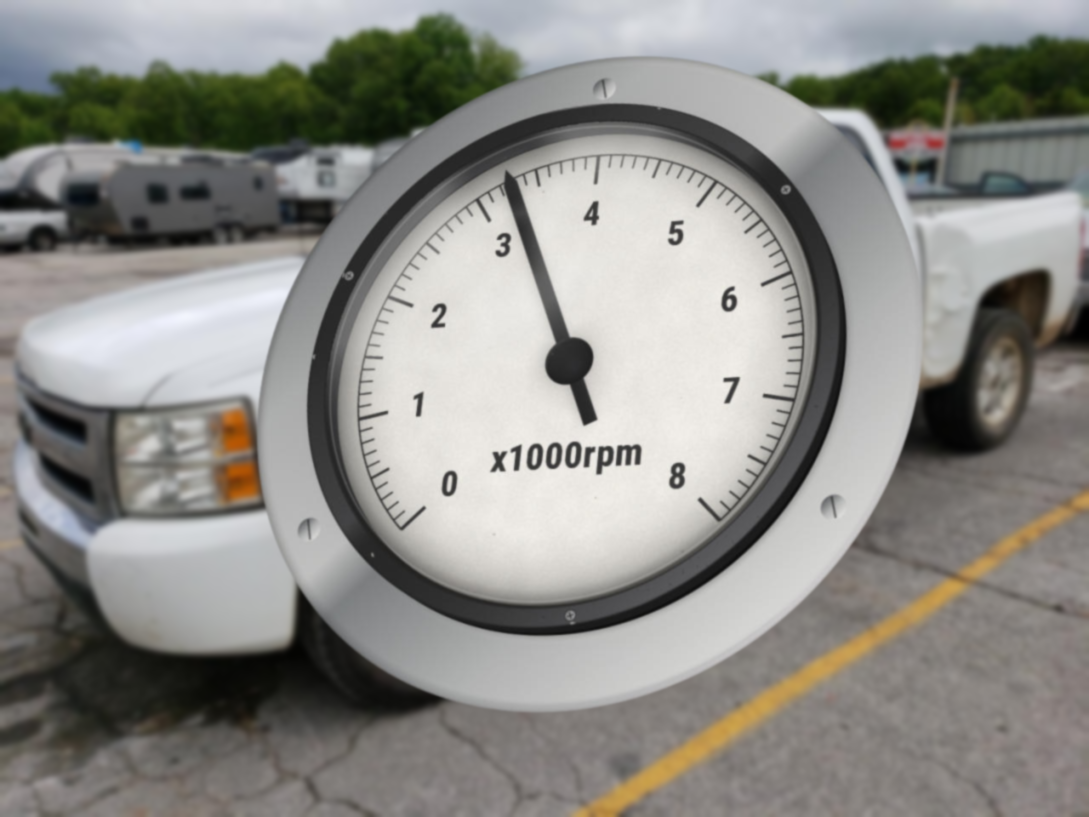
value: **3300** rpm
